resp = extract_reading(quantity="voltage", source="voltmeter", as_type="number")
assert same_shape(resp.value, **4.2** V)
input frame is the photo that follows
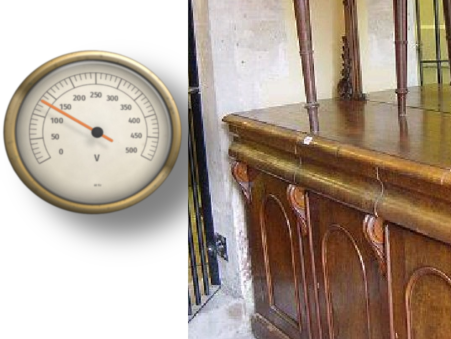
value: **130** V
